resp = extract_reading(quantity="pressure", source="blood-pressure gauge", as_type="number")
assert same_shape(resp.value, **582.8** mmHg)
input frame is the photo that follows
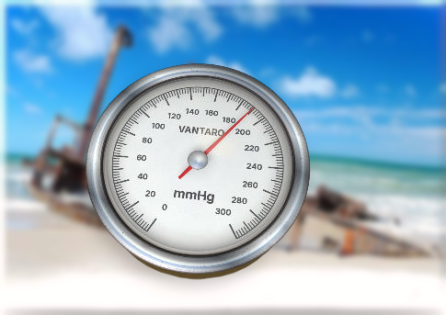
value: **190** mmHg
